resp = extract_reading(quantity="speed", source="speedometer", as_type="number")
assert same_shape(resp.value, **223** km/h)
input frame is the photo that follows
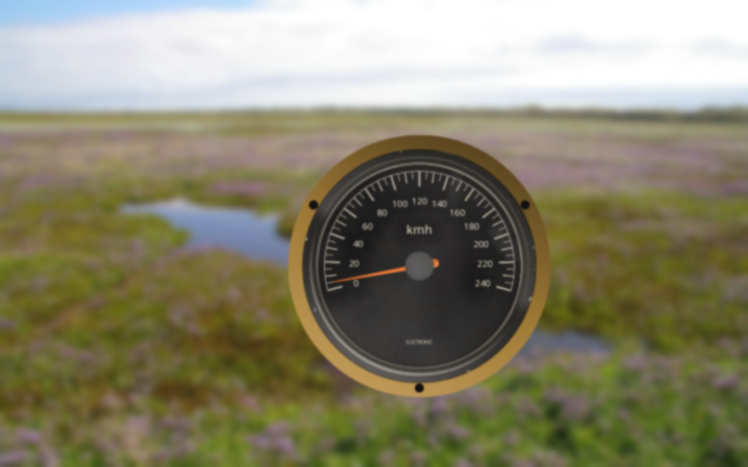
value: **5** km/h
